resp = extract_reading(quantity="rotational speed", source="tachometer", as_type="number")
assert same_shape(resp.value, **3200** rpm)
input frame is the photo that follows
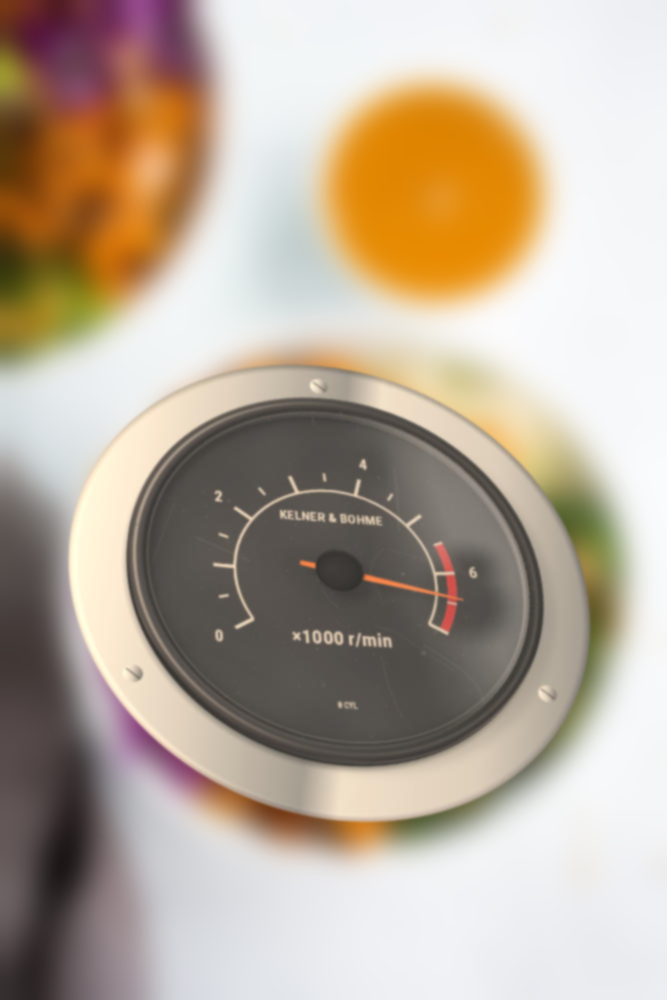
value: **6500** rpm
